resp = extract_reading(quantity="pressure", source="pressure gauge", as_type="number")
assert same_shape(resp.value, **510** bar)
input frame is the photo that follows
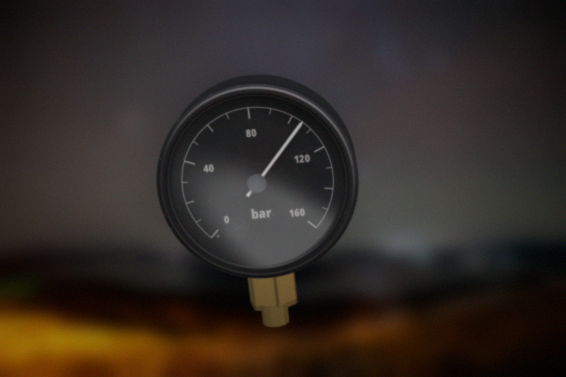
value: **105** bar
